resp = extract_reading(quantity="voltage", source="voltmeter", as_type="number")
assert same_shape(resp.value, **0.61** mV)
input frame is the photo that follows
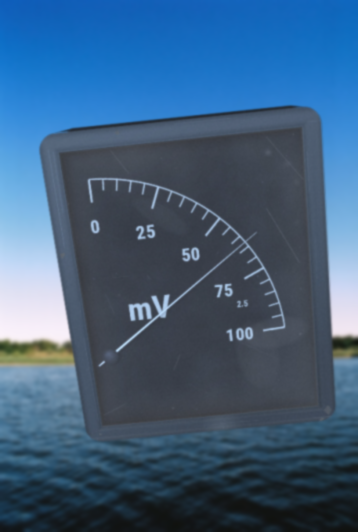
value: **62.5** mV
